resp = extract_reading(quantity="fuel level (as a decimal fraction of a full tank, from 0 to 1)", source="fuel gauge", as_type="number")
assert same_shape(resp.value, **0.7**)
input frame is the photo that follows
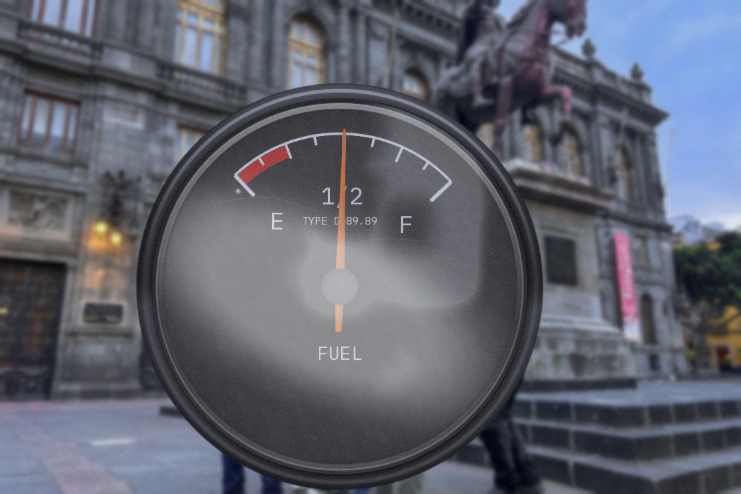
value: **0.5**
